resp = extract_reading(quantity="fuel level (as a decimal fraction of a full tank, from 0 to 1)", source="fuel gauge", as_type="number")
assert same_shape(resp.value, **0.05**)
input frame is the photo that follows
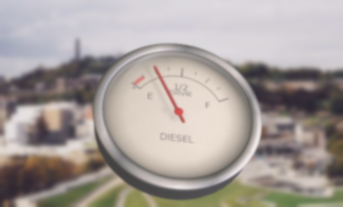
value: **0.25**
